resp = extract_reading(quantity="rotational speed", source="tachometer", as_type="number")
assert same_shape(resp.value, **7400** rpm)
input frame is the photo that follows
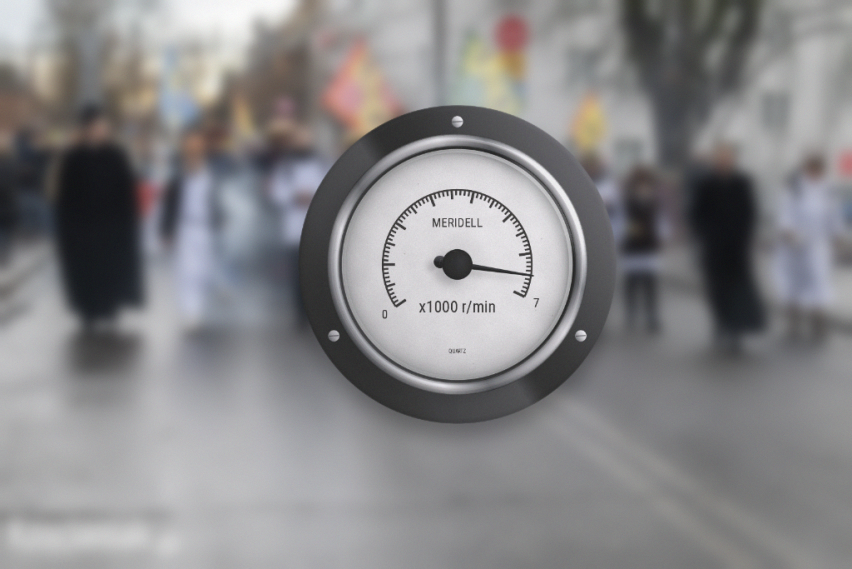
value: **6500** rpm
